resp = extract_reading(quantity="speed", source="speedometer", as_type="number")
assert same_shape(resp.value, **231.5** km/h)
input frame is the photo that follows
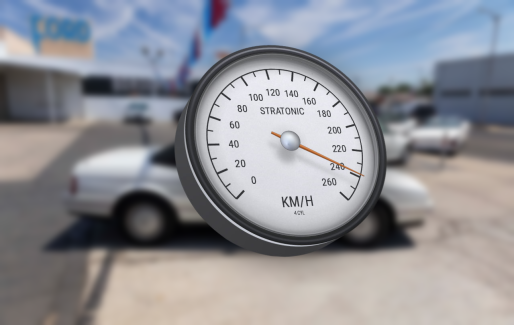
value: **240** km/h
